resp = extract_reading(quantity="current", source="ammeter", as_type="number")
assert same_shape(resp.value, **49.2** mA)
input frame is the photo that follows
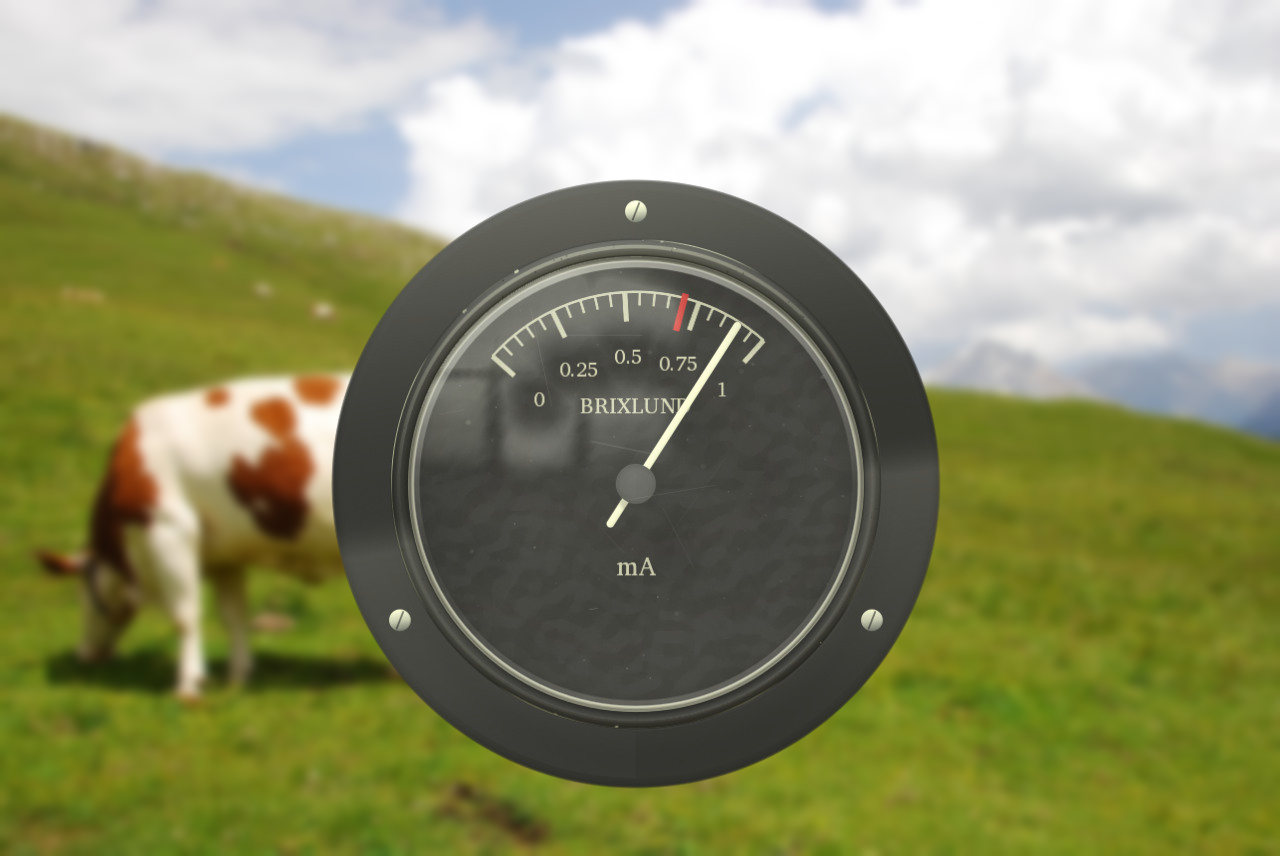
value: **0.9** mA
